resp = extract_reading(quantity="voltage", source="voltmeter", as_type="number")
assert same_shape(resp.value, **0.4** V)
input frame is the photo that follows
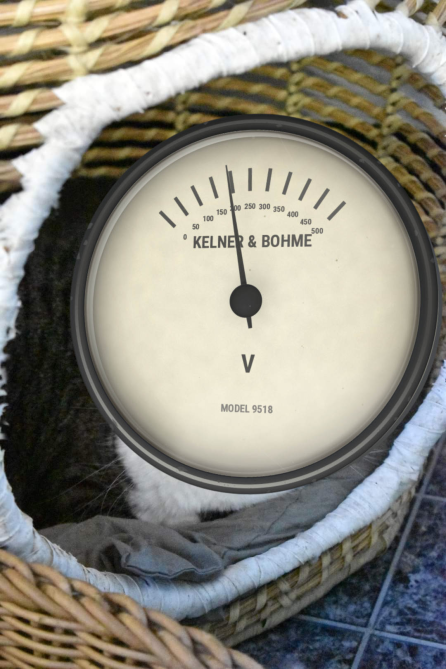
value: **200** V
